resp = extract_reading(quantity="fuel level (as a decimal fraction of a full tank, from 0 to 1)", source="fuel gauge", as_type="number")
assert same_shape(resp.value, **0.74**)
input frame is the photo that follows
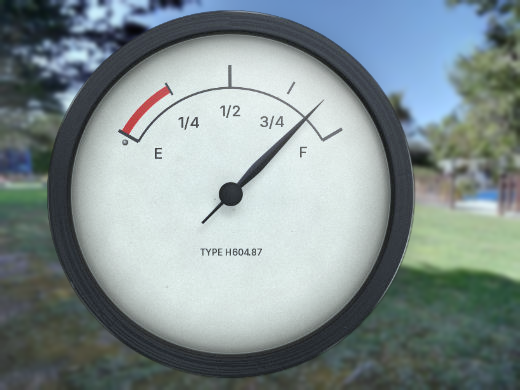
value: **0.875**
